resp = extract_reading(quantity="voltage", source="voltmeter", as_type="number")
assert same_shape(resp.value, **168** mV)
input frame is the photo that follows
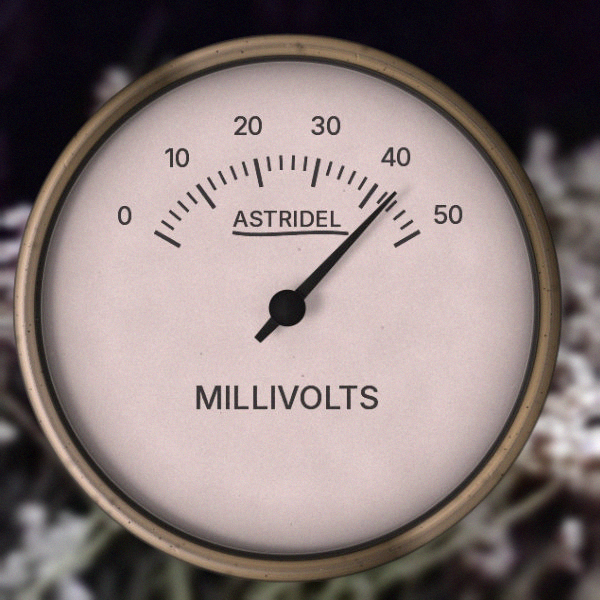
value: **43** mV
